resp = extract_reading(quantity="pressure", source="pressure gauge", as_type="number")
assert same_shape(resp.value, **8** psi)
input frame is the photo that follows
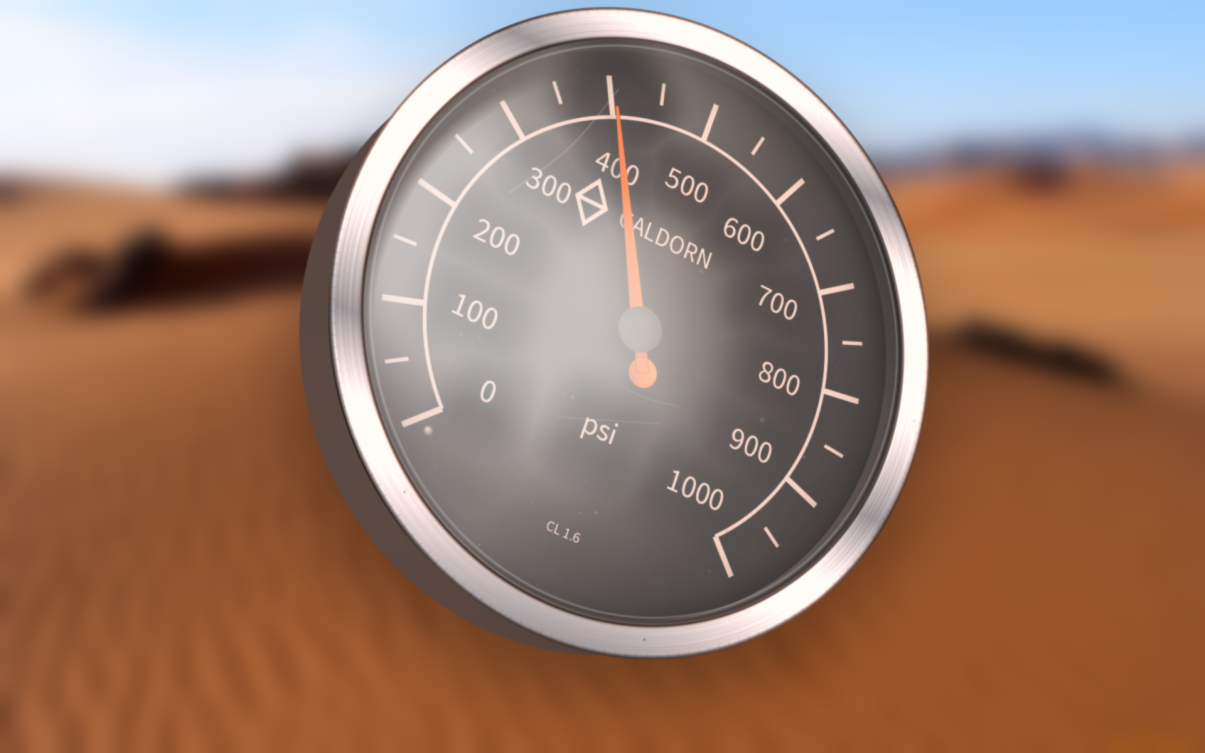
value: **400** psi
